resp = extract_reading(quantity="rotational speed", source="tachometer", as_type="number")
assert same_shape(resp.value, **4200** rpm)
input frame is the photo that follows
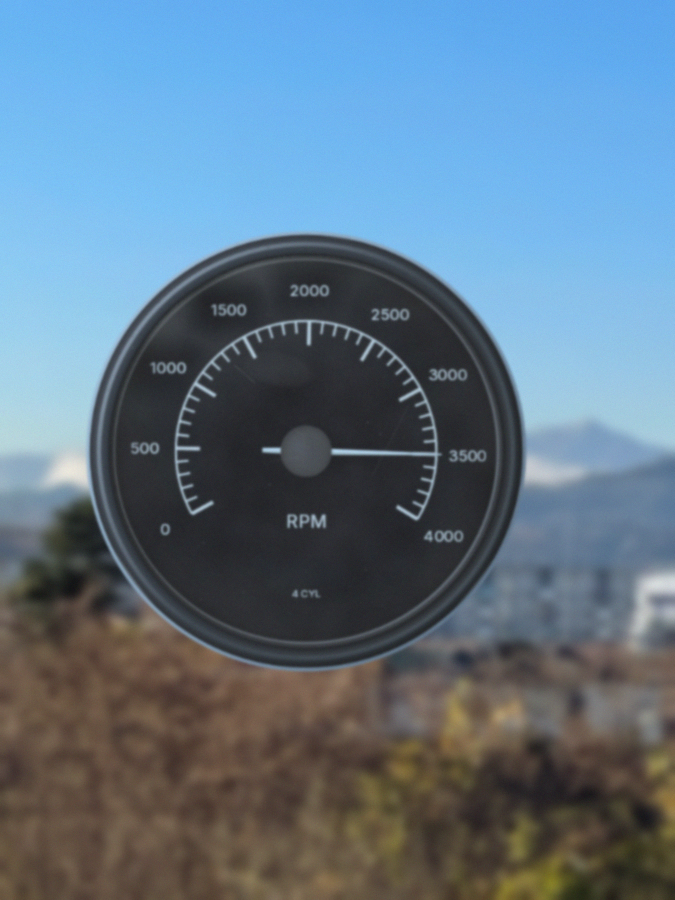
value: **3500** rpm
